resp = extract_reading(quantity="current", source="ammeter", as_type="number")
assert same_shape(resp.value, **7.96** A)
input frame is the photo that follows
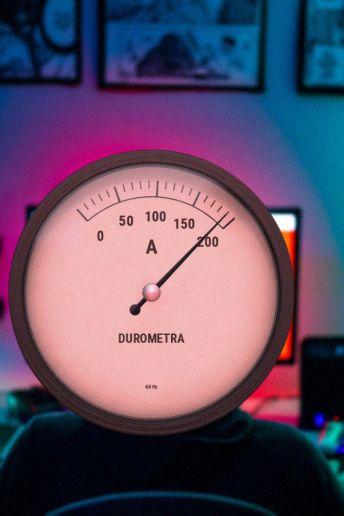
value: **190** A
